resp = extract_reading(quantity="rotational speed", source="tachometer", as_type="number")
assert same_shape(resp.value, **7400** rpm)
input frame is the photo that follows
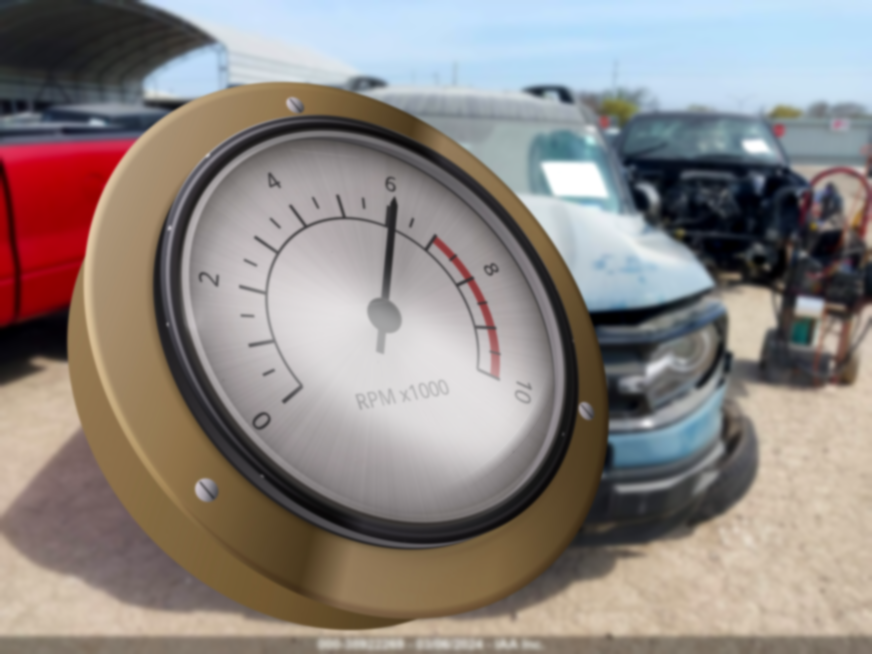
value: **6000** rpm
